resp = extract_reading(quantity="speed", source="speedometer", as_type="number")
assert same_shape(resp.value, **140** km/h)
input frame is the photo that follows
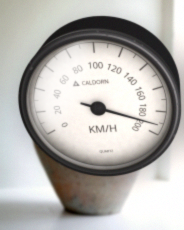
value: **190** km/h
